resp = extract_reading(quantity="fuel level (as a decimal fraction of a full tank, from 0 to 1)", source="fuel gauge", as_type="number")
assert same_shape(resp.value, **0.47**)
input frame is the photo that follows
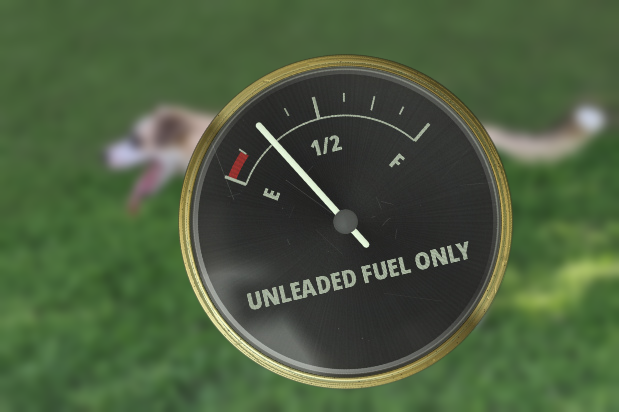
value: **0.25**
